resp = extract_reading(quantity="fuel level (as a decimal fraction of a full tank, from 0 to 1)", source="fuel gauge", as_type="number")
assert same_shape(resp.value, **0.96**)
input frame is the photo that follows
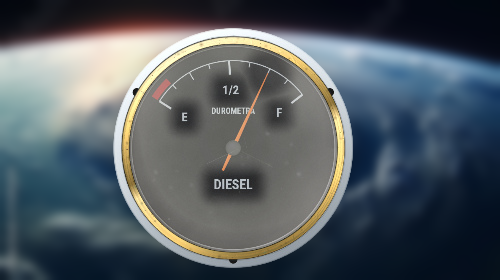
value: **0.75**
